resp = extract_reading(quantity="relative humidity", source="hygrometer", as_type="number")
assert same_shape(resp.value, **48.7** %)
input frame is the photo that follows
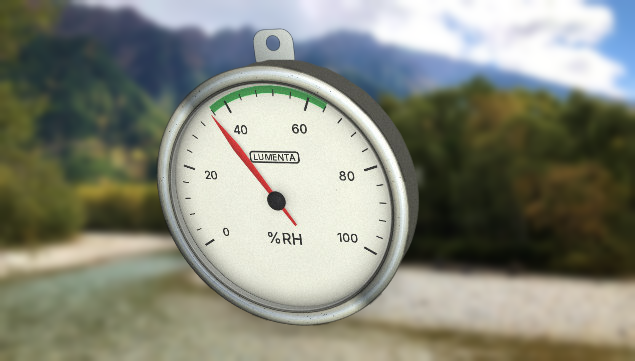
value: **36** %
